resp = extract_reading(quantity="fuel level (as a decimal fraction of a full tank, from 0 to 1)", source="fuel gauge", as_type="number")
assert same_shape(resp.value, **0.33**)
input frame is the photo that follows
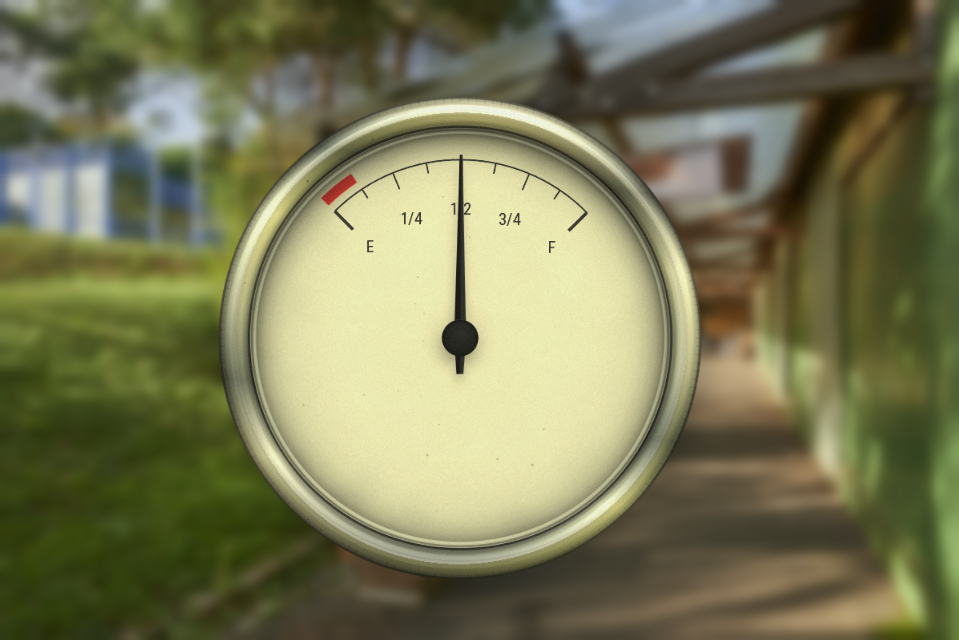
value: **0.5**
